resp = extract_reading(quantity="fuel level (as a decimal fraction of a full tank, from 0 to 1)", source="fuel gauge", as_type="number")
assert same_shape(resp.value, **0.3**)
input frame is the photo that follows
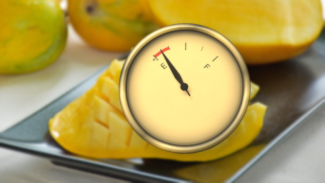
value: **0.125**
